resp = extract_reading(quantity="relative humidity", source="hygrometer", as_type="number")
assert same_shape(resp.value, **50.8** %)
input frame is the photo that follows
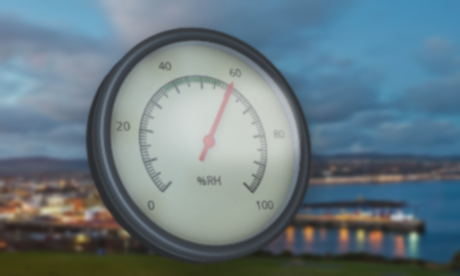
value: **60** %
